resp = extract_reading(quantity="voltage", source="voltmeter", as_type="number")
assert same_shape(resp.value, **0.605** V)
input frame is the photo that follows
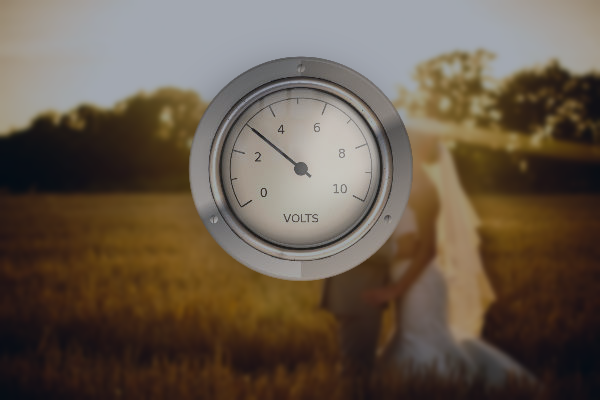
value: **3** V
